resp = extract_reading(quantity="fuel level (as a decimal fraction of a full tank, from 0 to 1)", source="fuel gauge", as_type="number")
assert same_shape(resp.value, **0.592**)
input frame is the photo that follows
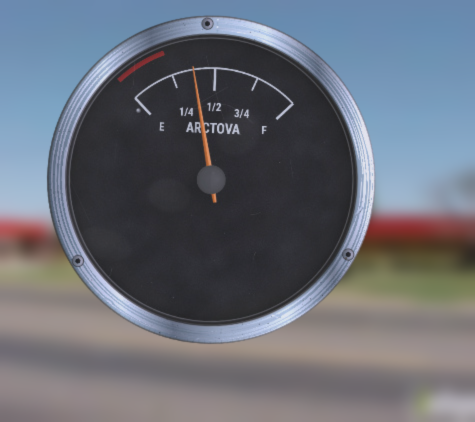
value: **0.375**
